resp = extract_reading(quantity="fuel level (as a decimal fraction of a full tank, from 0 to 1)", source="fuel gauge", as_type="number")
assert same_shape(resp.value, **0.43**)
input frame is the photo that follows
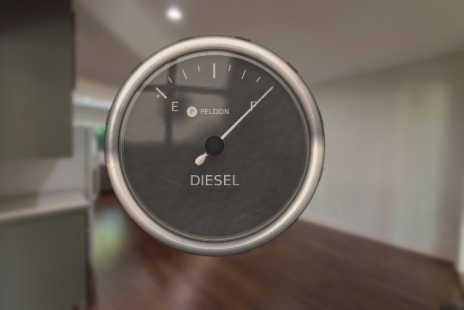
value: **1**
